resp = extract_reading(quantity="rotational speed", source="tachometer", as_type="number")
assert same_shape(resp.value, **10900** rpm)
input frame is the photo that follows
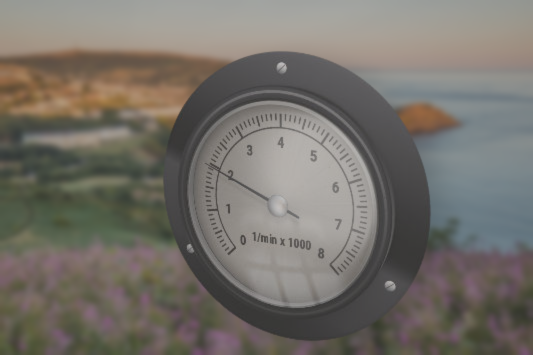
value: **2000** rpm
